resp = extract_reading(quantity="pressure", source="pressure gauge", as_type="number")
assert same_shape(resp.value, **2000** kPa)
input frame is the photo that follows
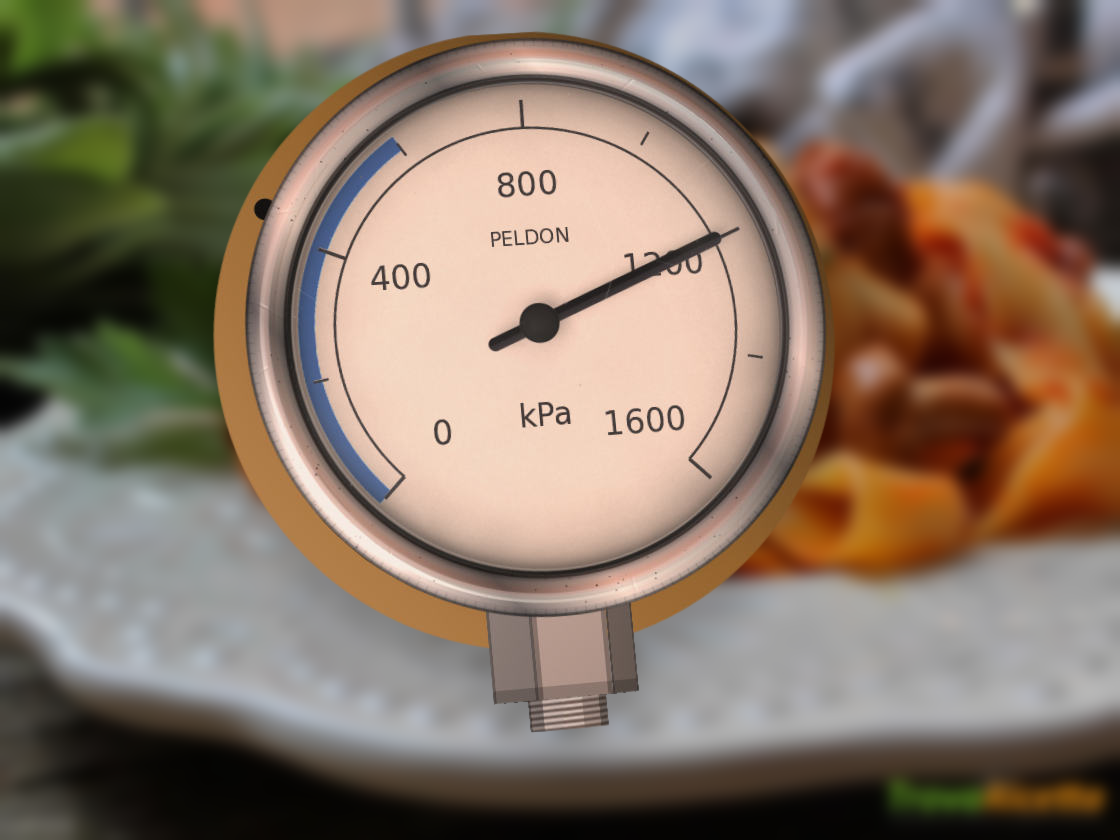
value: **1200** kPa
